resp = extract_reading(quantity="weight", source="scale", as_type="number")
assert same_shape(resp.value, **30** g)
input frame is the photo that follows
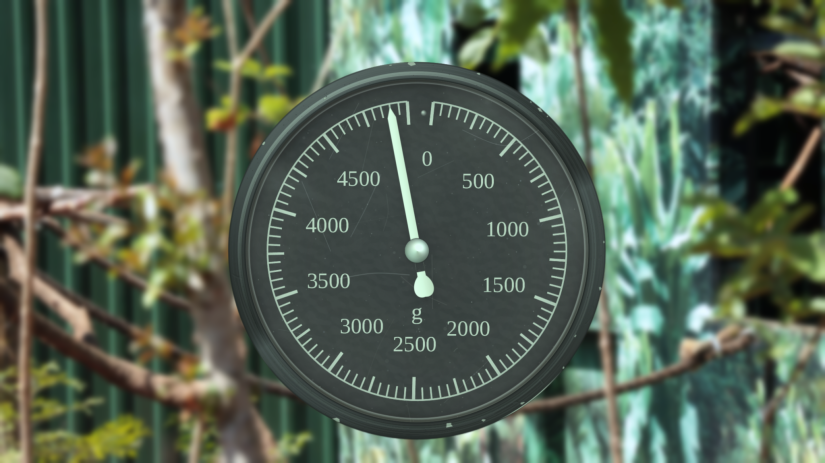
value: **4900** g
